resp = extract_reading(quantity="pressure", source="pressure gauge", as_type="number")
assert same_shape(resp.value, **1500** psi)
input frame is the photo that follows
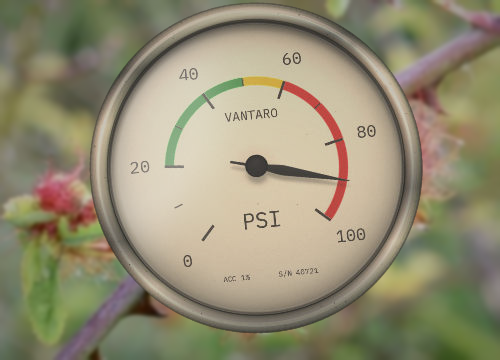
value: **90** psi
